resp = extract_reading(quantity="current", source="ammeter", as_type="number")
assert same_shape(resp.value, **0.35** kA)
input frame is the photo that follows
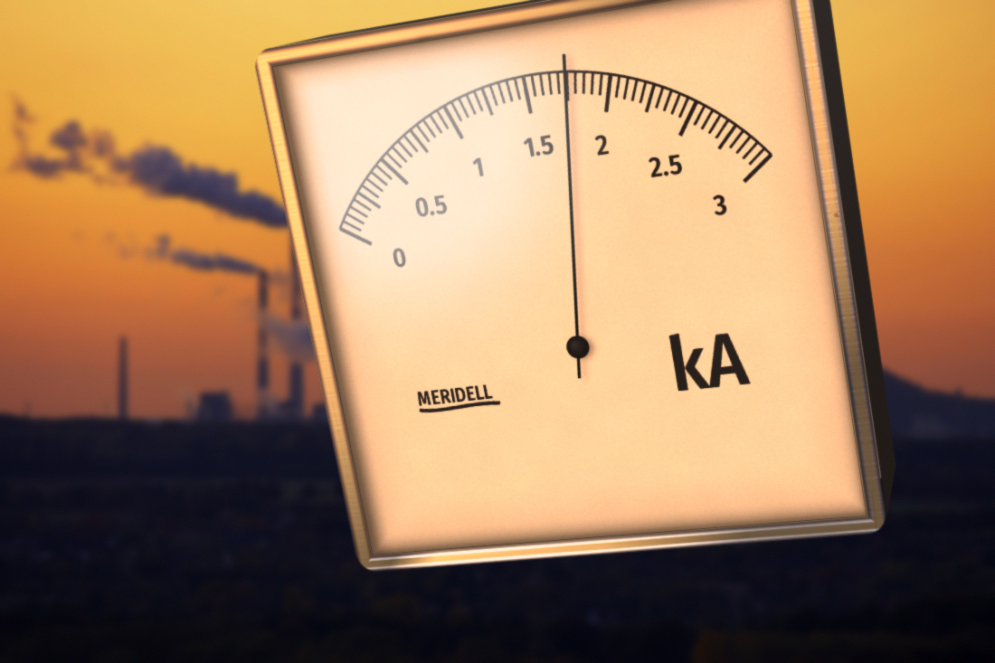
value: **1.75** kA
